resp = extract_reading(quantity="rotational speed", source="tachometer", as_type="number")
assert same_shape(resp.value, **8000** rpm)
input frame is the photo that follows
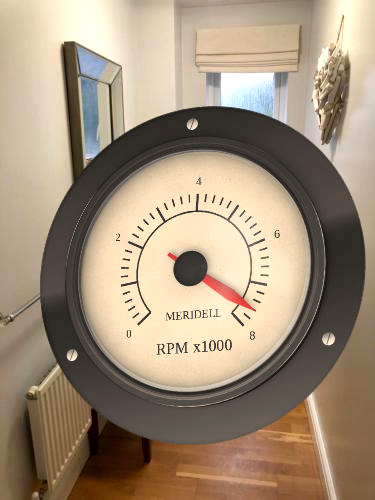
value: **7600** rpm
